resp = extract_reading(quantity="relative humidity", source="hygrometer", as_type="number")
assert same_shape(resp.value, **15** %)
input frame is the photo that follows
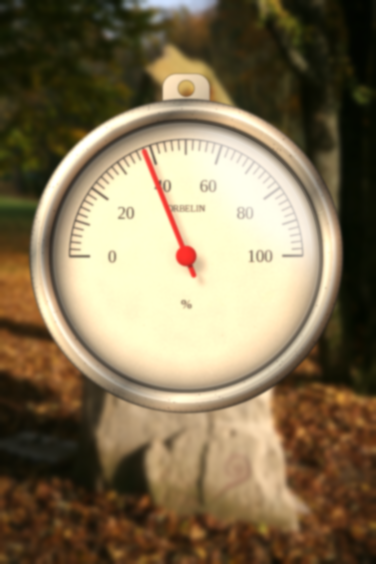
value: **38** %
